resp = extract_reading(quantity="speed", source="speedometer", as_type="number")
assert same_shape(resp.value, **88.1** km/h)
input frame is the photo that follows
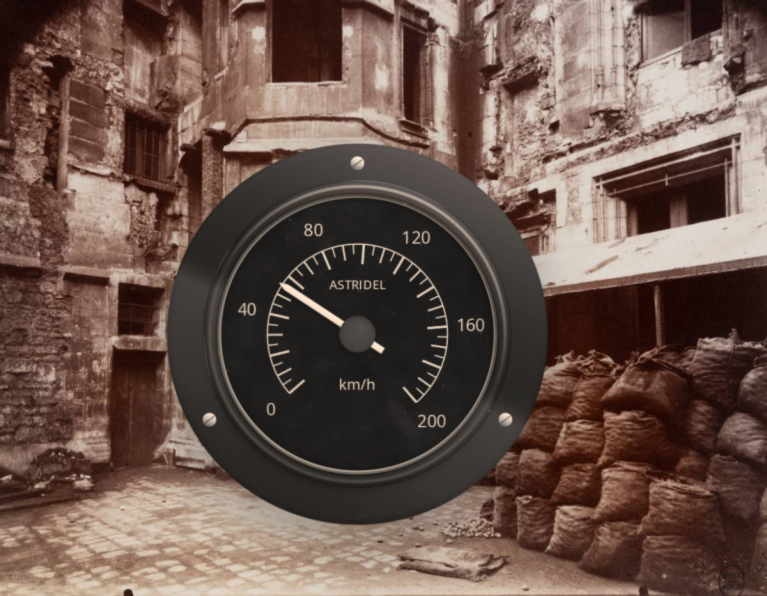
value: **55** km/h
